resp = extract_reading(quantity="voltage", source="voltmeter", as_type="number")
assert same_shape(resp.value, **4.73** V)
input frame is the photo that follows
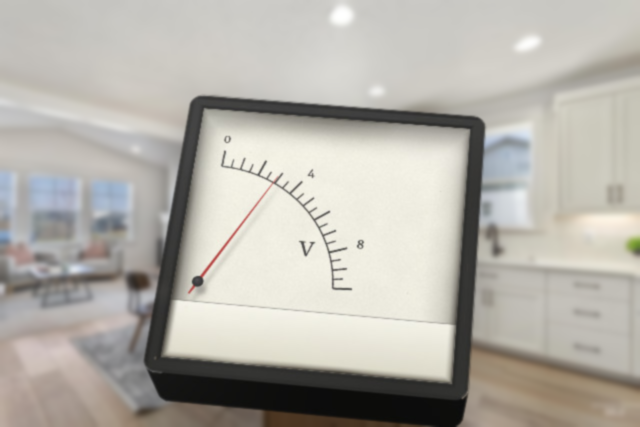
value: **3** V
